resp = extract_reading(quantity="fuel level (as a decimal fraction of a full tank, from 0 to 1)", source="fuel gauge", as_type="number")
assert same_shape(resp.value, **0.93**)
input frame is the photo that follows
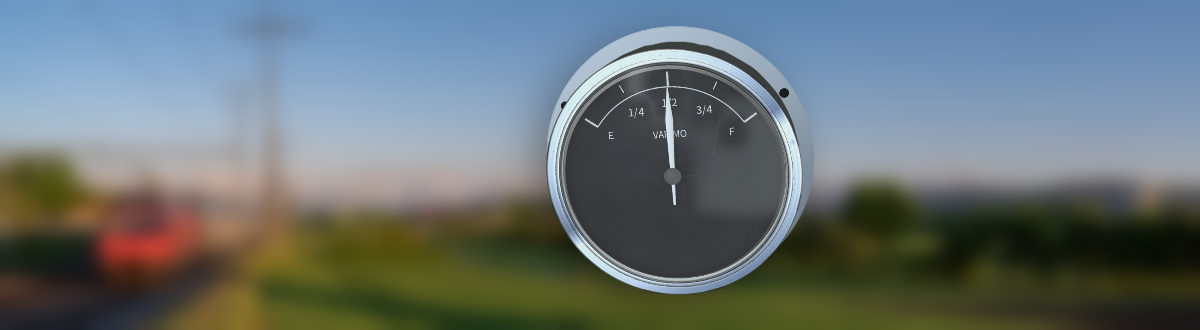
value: **0.5**
